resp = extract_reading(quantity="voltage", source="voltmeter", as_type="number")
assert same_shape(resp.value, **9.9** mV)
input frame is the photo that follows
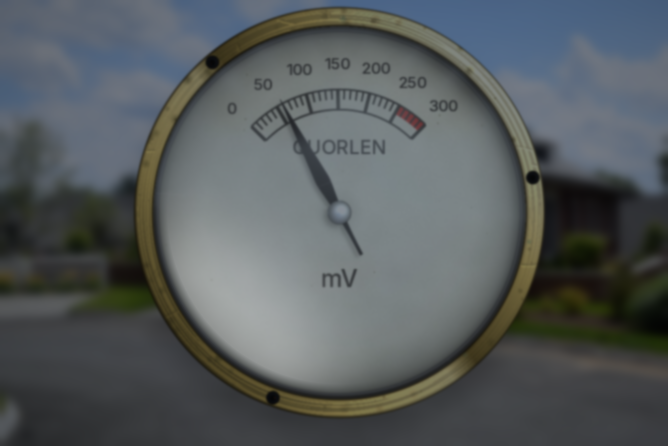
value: **60** mV
